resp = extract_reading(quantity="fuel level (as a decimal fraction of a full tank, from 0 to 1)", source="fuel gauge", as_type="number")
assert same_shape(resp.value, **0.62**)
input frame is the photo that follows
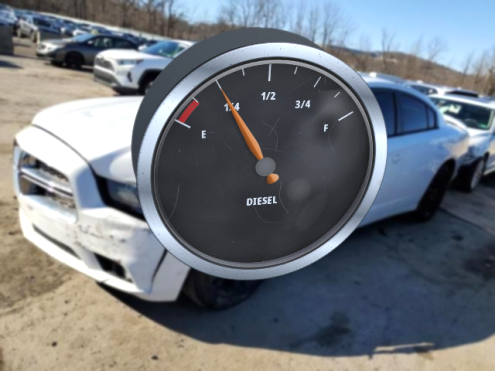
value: **0.25**
